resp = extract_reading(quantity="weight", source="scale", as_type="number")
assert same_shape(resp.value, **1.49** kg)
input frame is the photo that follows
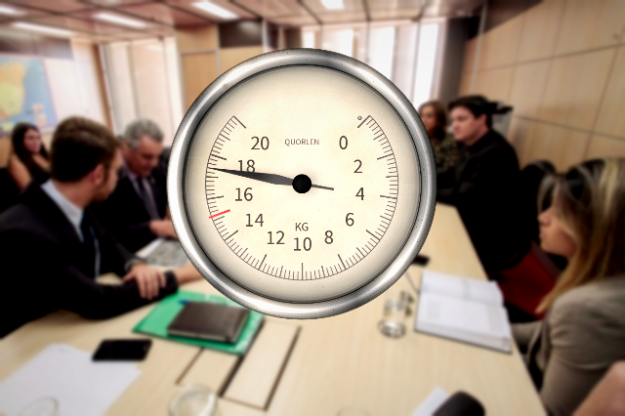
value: **17.4** kg
